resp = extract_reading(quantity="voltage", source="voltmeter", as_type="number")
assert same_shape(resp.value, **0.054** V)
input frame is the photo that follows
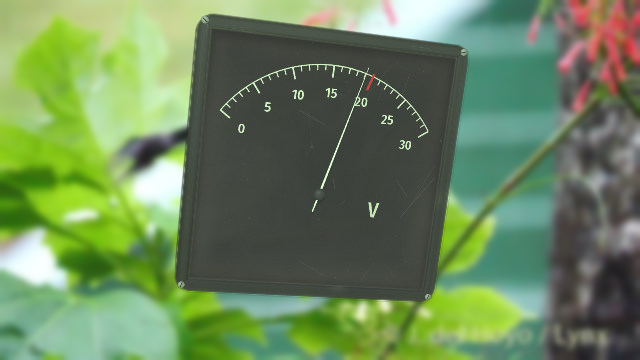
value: **19** V
